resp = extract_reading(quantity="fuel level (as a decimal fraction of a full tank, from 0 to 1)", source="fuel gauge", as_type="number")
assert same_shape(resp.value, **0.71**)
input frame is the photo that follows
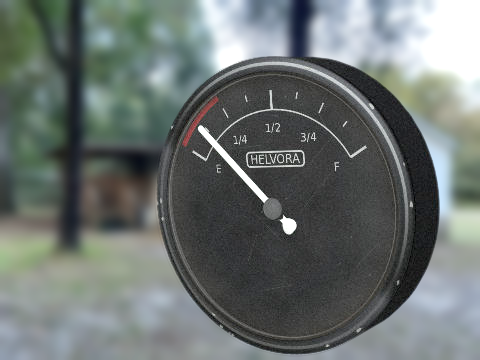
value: **0.125**
